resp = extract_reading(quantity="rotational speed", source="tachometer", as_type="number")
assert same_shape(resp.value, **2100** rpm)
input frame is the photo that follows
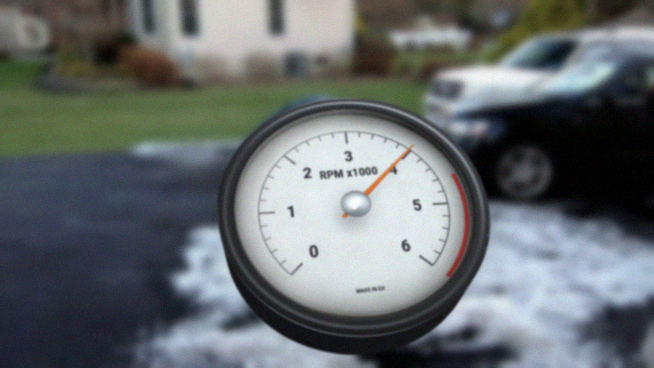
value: **4000** rpm
